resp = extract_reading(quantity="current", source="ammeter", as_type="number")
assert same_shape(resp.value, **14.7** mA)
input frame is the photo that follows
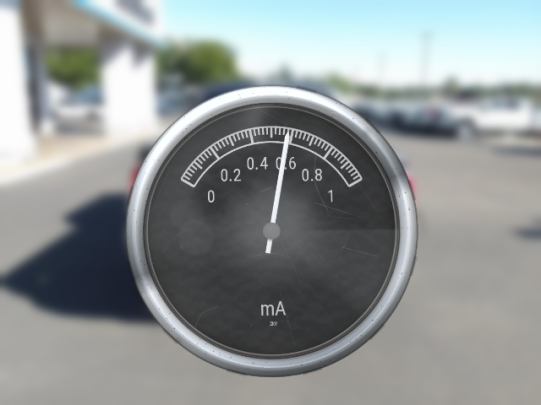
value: **0.58** mA
